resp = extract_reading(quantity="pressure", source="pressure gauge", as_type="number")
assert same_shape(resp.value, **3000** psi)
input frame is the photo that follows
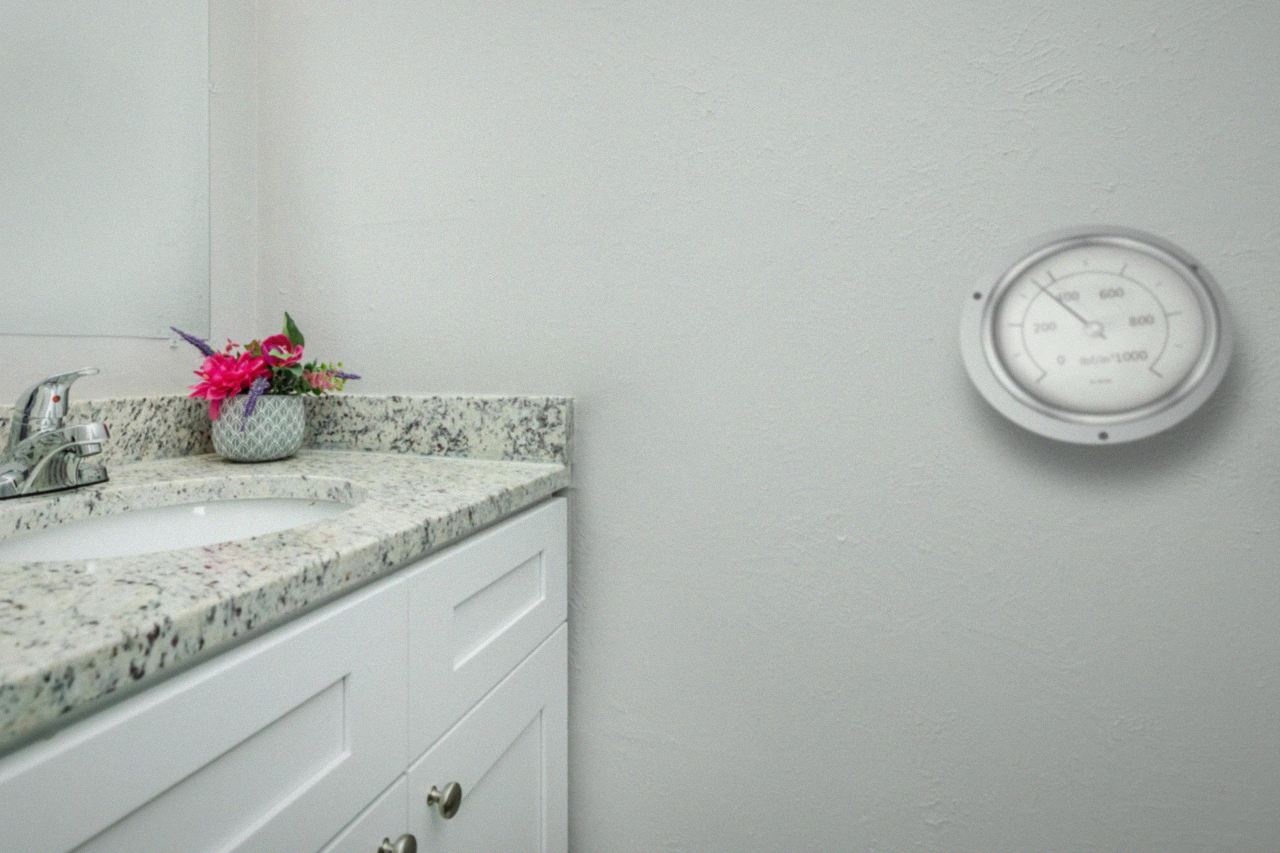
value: **350** psi
